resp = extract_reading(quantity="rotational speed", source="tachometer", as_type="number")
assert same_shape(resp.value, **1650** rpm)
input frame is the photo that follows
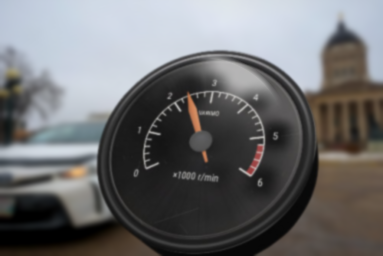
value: **2400** rpm
